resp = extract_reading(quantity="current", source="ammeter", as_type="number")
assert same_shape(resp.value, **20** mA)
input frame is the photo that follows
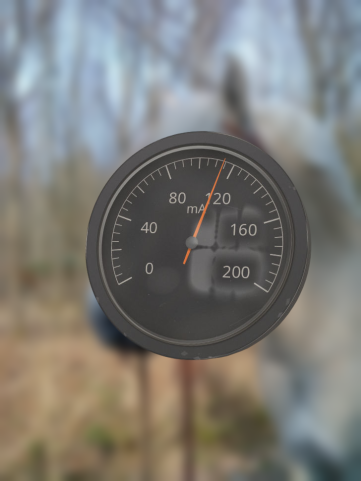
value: **115** mA
